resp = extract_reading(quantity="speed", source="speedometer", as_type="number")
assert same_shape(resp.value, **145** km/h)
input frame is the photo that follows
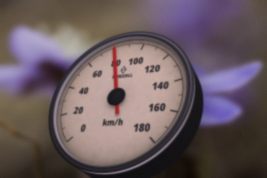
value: **80** km/h
